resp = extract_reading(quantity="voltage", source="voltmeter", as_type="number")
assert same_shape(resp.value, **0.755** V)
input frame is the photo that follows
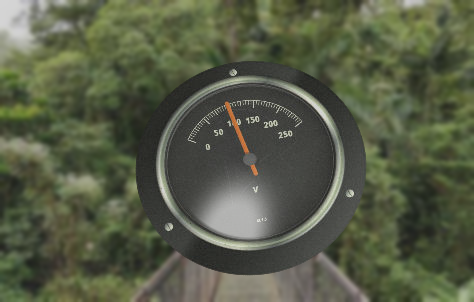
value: **100** V
